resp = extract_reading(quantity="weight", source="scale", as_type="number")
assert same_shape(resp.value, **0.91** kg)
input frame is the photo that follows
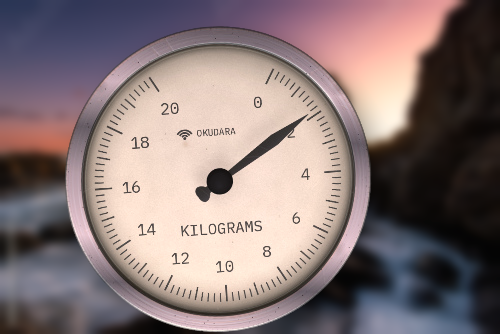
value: **1.8** kg
